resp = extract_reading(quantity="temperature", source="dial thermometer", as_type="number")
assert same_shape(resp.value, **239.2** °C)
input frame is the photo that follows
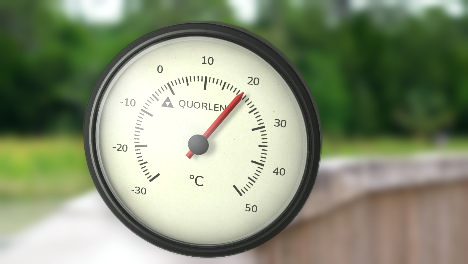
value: **20** °C
